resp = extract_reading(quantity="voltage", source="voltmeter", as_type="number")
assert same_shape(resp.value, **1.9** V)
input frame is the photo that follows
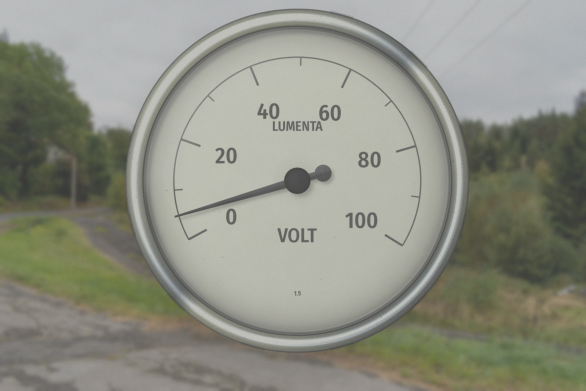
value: **5** V
